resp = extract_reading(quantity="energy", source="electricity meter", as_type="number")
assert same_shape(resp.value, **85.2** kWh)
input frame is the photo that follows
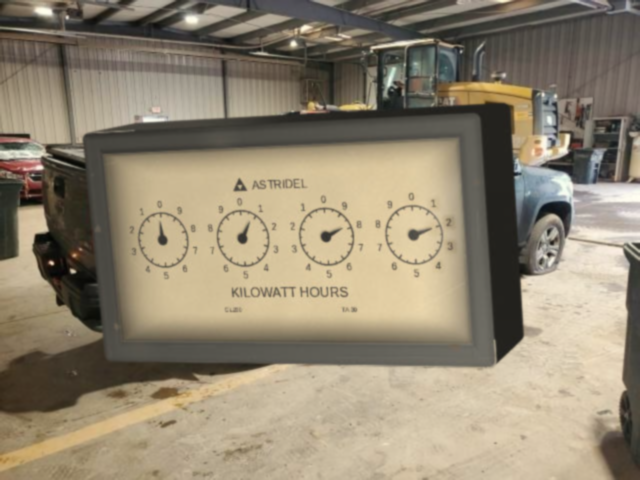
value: **82** kWh
